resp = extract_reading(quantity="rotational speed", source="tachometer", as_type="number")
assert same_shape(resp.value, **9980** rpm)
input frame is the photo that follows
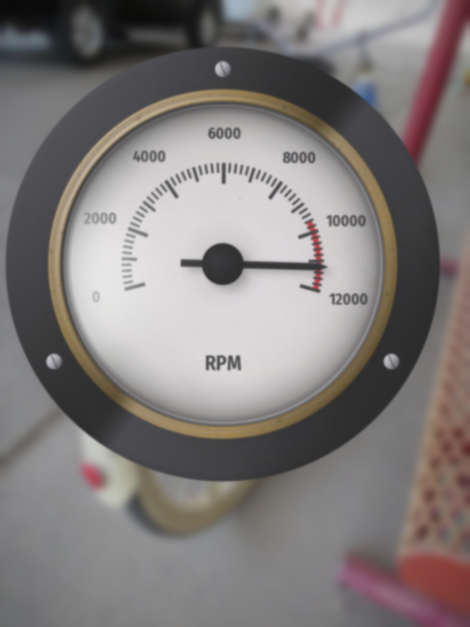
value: **11200** rpm
